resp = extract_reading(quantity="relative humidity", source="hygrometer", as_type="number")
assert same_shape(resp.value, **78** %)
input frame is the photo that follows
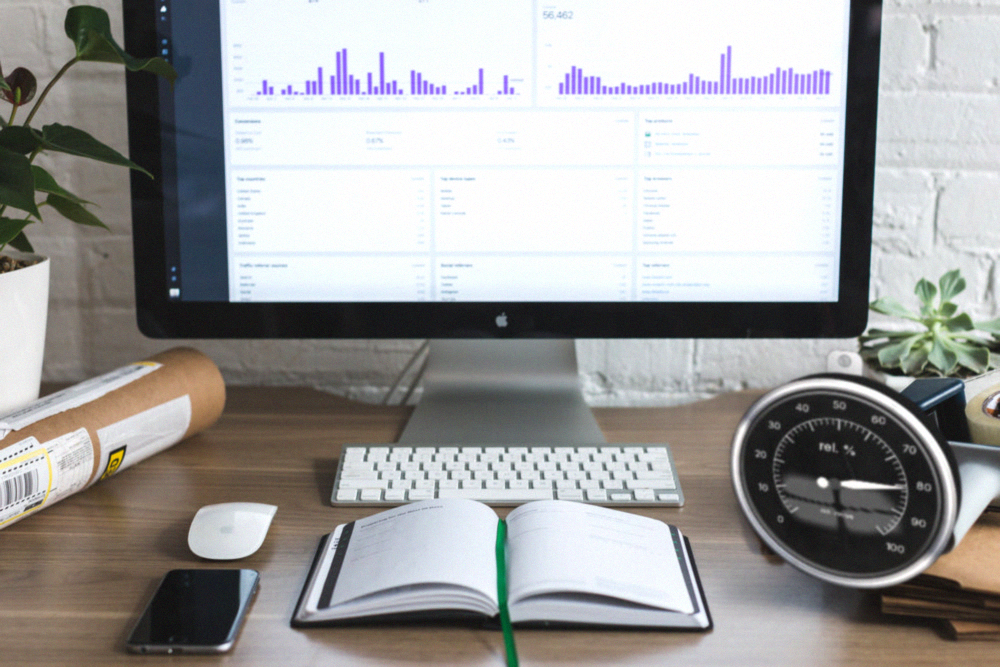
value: **80** %
